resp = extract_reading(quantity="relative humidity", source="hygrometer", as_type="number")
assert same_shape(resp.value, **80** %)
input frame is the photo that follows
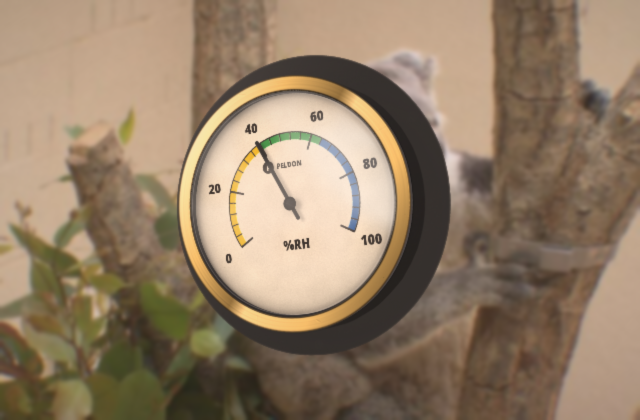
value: **40** %
